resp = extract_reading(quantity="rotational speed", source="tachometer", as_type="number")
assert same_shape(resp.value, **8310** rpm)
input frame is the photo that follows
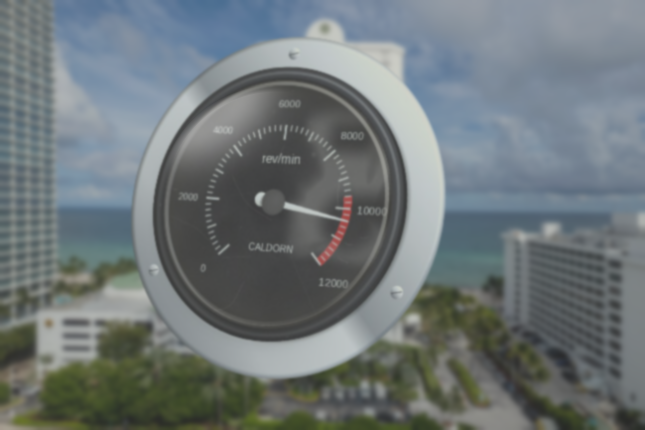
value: **10400** rpm
